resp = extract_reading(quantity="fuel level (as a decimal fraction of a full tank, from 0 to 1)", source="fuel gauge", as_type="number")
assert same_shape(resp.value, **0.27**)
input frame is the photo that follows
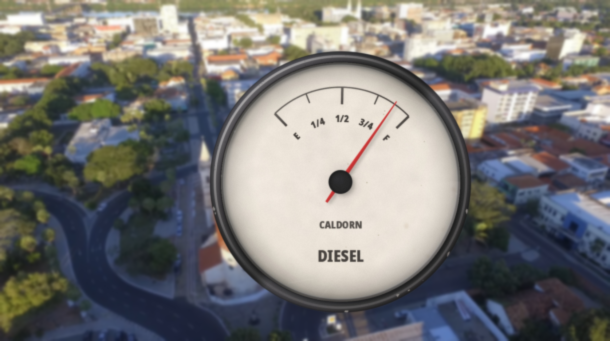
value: **0.875**
